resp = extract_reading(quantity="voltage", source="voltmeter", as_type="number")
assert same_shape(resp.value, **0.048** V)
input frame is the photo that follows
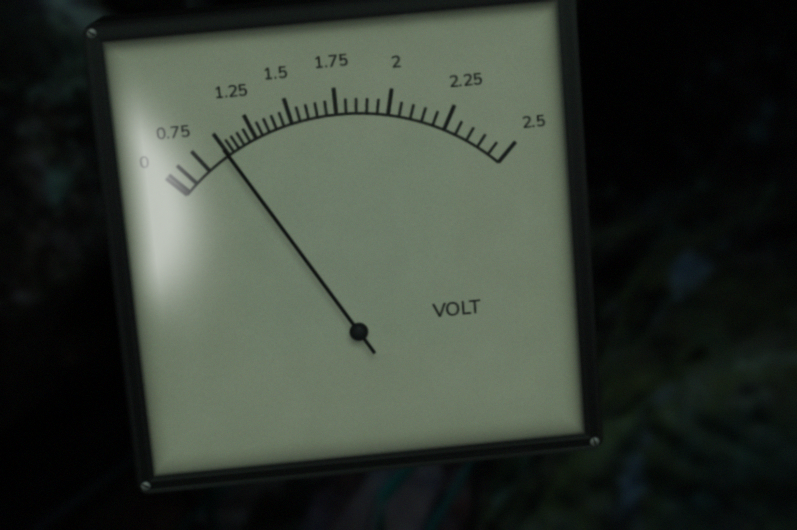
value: **1** V
